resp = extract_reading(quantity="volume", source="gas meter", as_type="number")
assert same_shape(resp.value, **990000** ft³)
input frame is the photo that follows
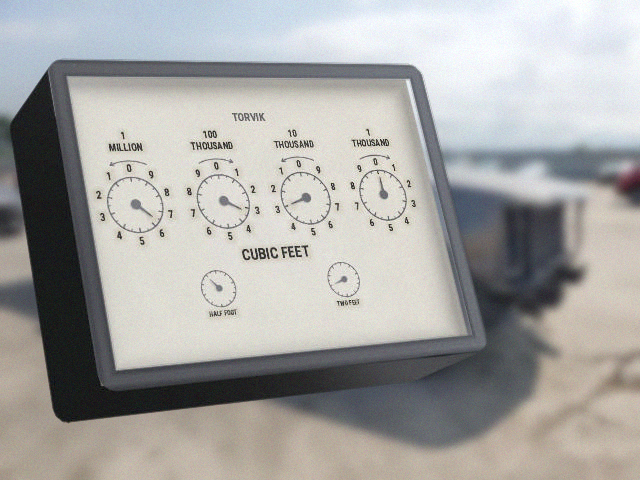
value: **633000** ft³
